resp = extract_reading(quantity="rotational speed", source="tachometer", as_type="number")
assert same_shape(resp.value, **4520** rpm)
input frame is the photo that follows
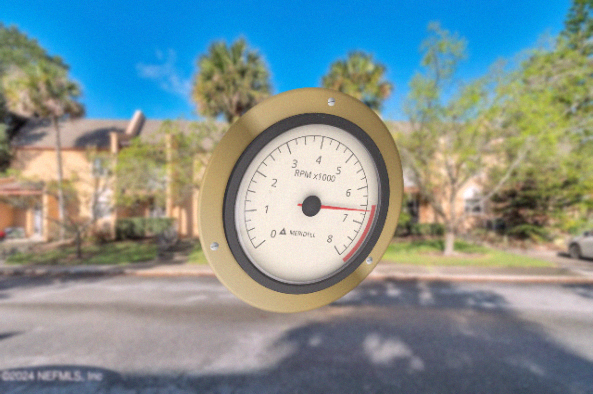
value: **6625** rpm
